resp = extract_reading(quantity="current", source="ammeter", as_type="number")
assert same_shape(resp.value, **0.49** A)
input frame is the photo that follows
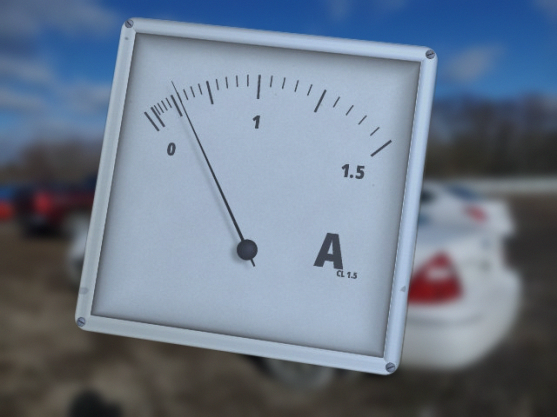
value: **0.55** A
